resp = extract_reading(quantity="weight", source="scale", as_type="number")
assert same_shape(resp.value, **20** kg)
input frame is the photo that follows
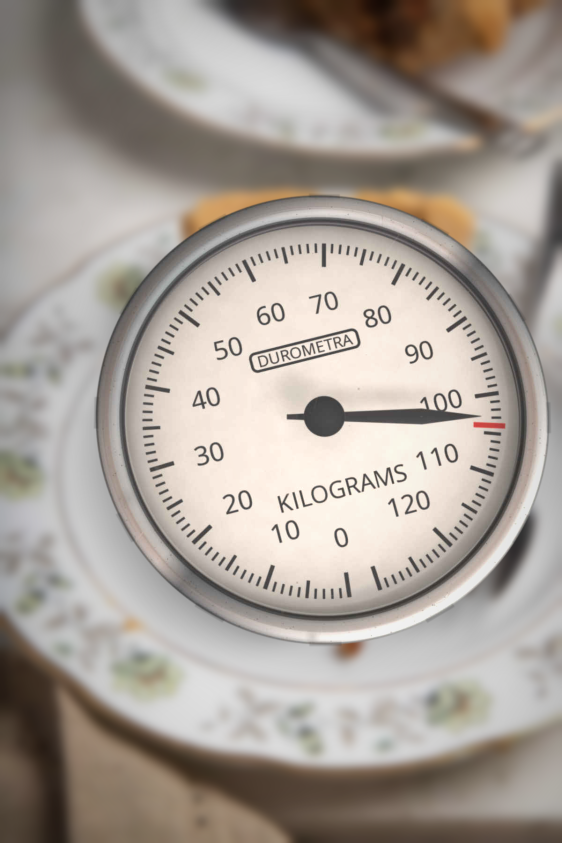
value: **103** kg
